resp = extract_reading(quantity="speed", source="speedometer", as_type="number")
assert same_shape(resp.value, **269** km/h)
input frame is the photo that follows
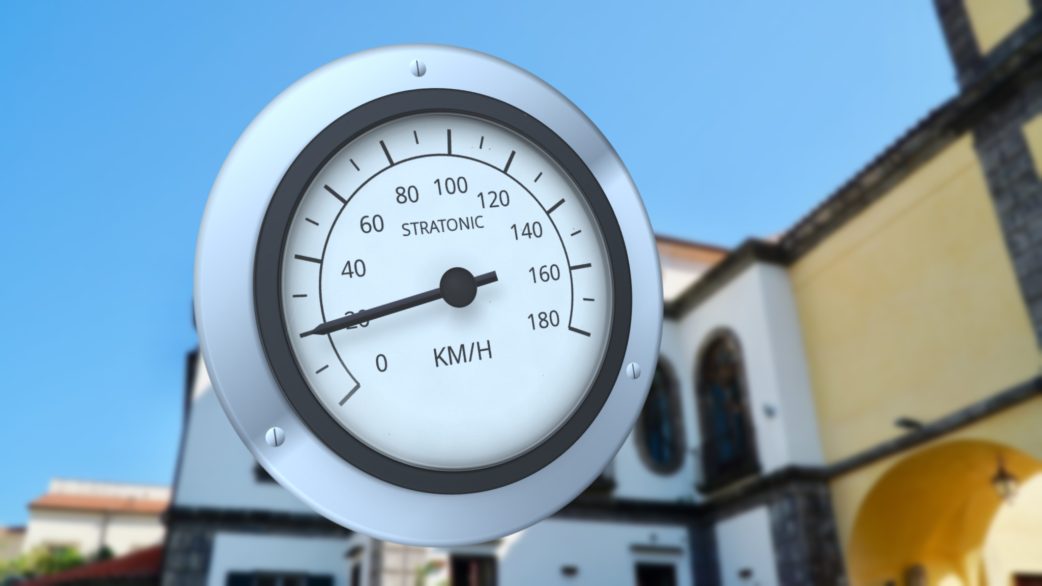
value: **20** km/h
